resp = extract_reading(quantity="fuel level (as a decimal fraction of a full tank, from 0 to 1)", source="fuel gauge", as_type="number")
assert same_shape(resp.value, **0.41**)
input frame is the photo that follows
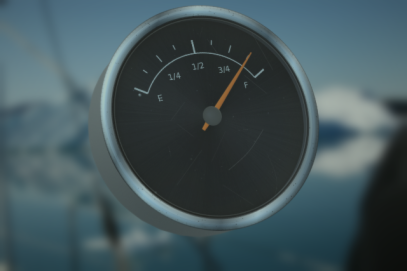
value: **0.875**
